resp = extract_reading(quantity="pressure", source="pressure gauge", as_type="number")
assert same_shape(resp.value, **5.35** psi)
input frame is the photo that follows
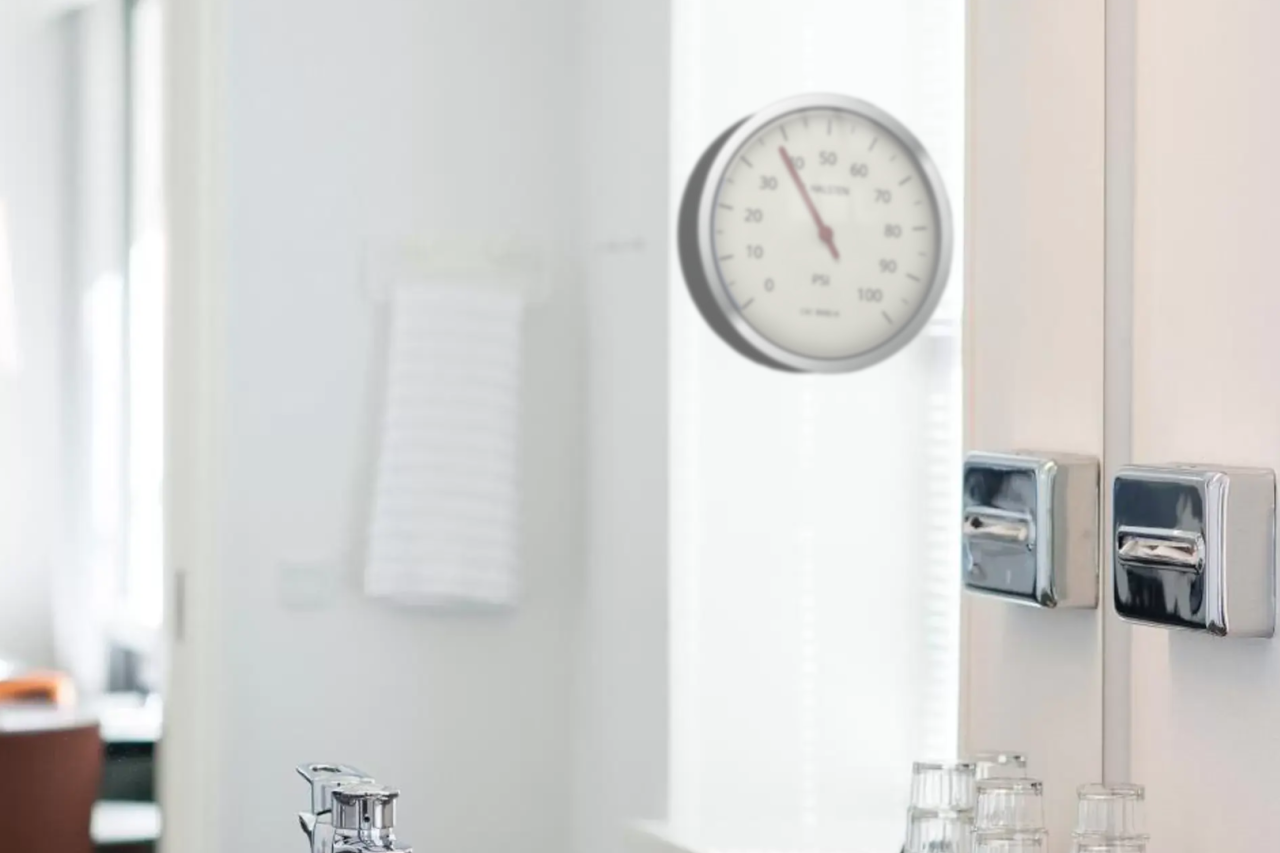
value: **37.5** psi
